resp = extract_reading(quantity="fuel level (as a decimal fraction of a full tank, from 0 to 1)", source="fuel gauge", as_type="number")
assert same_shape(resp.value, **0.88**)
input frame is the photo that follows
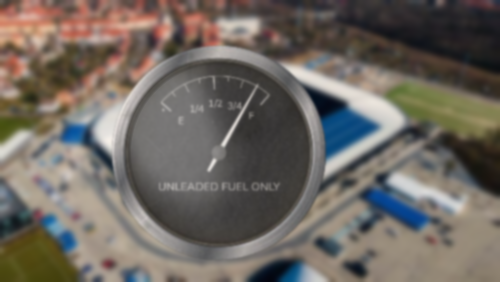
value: **0.875**
